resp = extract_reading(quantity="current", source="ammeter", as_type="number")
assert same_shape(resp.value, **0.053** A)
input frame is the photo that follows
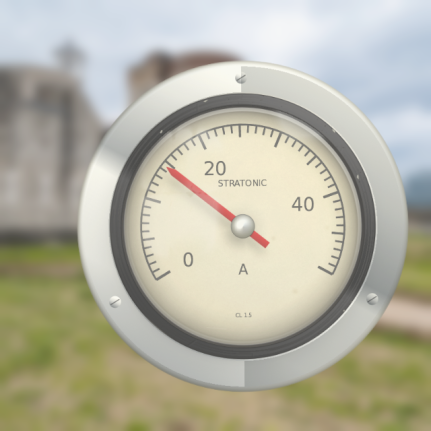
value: **14.5** A
